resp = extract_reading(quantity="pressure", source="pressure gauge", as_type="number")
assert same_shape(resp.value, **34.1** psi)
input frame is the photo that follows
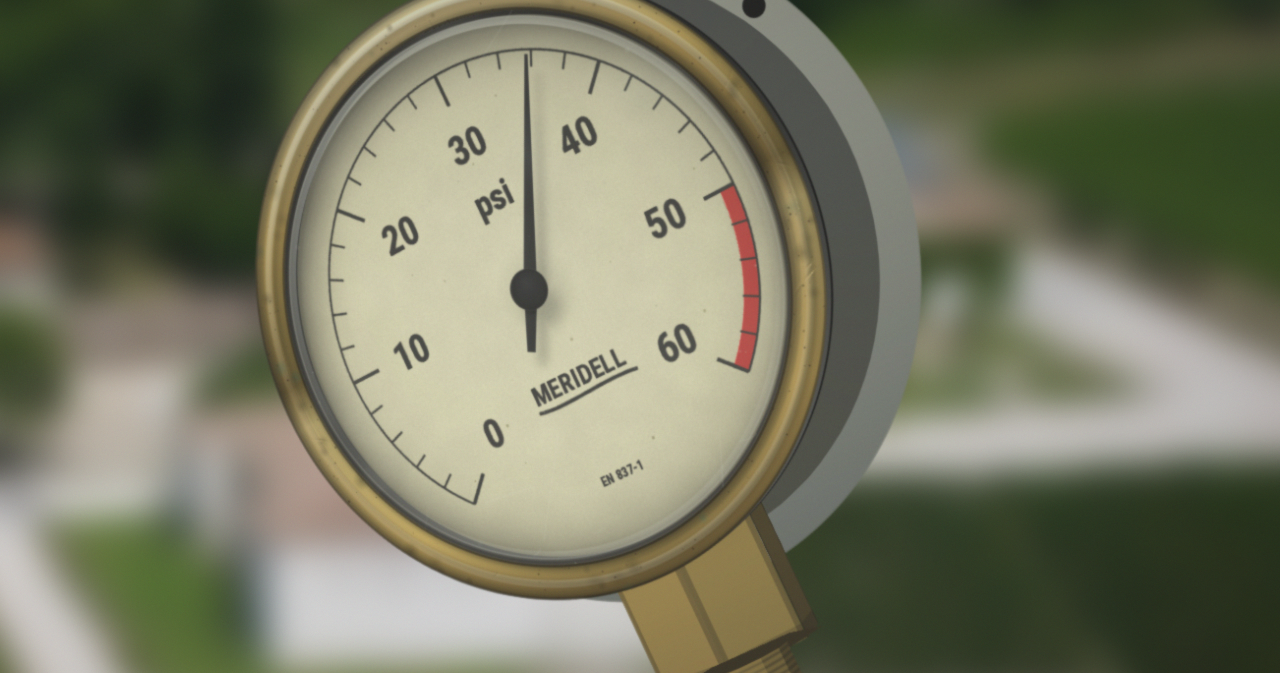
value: **36** psi
